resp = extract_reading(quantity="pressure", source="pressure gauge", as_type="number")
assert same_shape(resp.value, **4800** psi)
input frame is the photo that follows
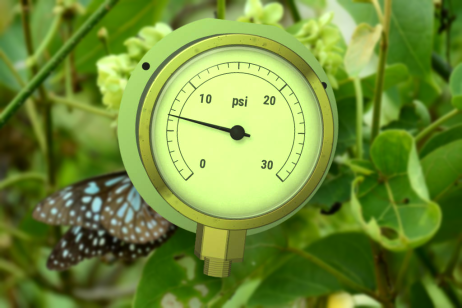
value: **6.5** psi
